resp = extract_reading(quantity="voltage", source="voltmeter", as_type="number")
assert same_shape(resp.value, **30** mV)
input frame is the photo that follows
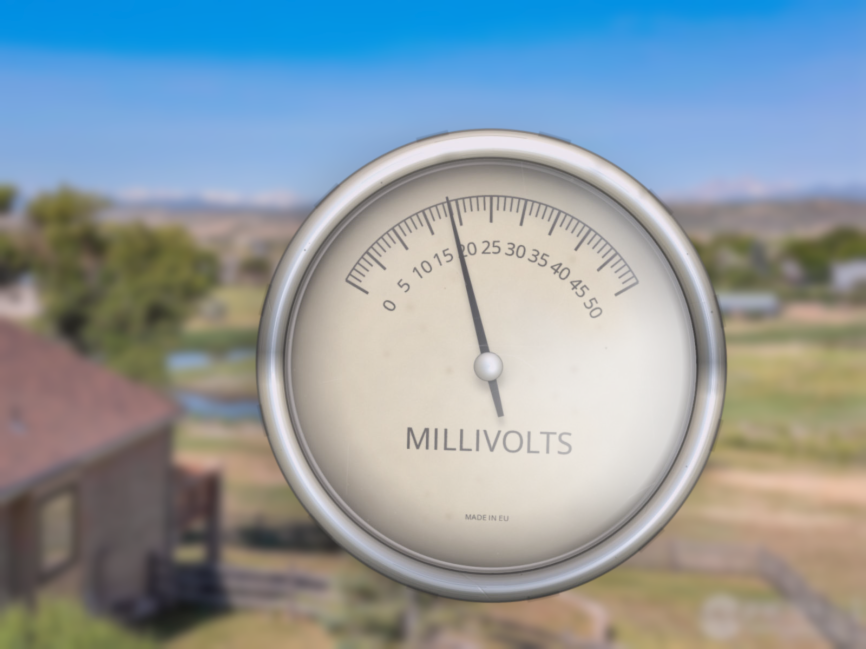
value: **19** mV
